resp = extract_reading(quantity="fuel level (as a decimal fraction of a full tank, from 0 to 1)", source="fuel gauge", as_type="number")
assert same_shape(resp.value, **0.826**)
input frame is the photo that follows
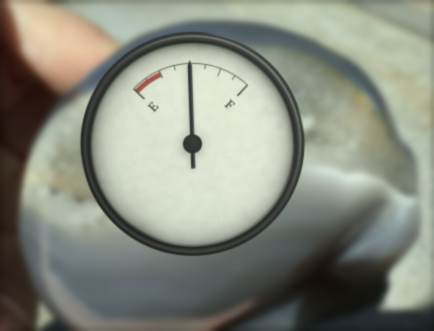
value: **0.5**
